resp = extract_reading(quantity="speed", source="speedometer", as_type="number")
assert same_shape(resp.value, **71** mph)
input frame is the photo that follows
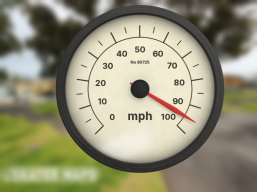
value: **95** mph
